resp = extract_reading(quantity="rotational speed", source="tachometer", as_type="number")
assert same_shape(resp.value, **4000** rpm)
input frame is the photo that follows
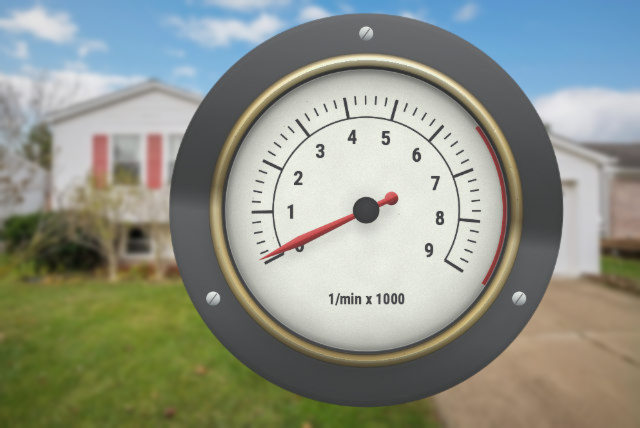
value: **100** rpm
